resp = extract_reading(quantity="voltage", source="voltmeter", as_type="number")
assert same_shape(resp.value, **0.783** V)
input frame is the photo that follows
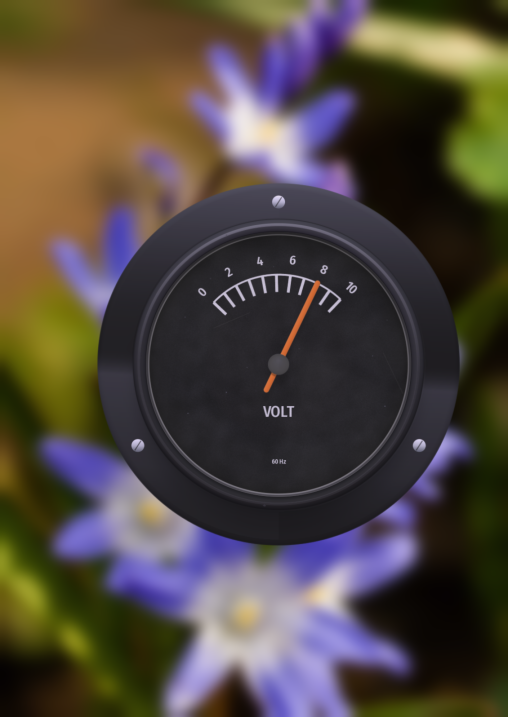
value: **8** V
